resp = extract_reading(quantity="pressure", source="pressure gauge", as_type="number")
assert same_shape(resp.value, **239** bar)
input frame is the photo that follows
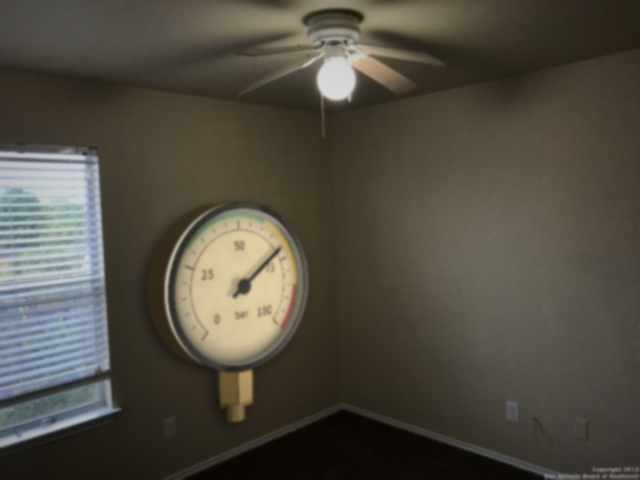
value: **70** bar
